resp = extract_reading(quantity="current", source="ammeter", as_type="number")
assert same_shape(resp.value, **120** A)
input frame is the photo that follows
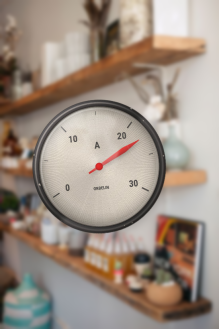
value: **22.5** A
